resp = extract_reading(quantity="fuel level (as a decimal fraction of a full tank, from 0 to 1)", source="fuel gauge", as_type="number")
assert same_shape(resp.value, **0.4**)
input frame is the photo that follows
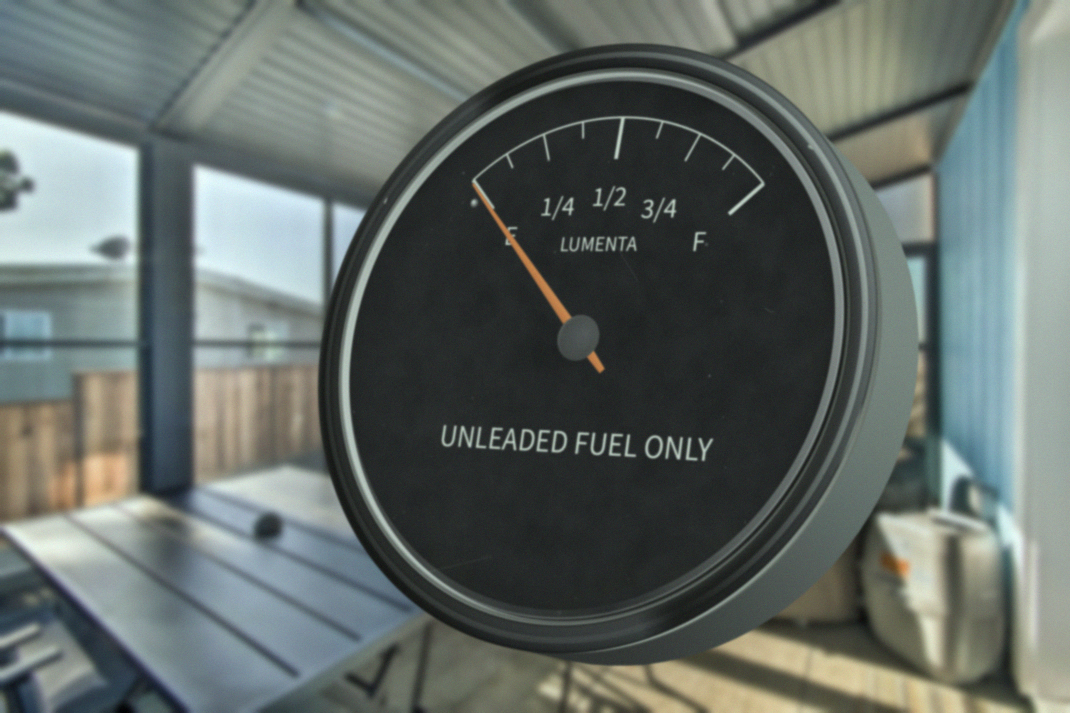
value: **0**
